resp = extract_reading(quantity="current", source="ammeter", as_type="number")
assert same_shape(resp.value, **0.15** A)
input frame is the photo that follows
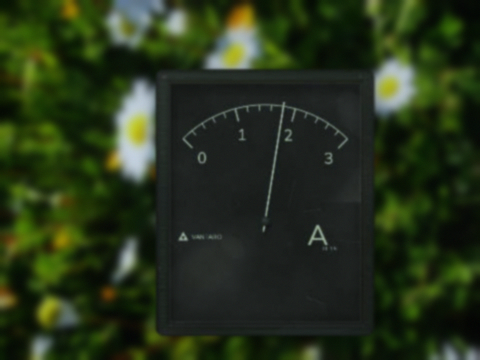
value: **1.8** A
